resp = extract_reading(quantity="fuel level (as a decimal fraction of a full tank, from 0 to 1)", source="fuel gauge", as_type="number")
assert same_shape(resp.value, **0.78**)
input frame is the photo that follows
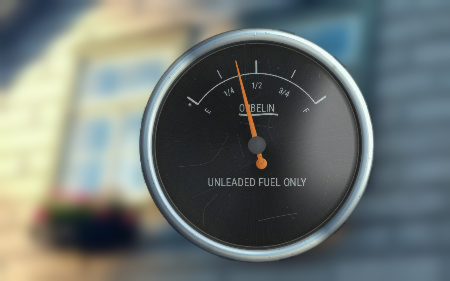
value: **0.375**
